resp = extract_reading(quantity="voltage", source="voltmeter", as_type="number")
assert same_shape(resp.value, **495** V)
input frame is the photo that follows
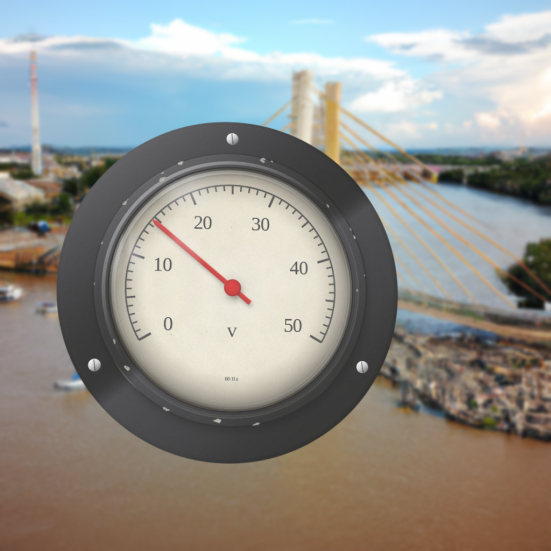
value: **14.5** V
